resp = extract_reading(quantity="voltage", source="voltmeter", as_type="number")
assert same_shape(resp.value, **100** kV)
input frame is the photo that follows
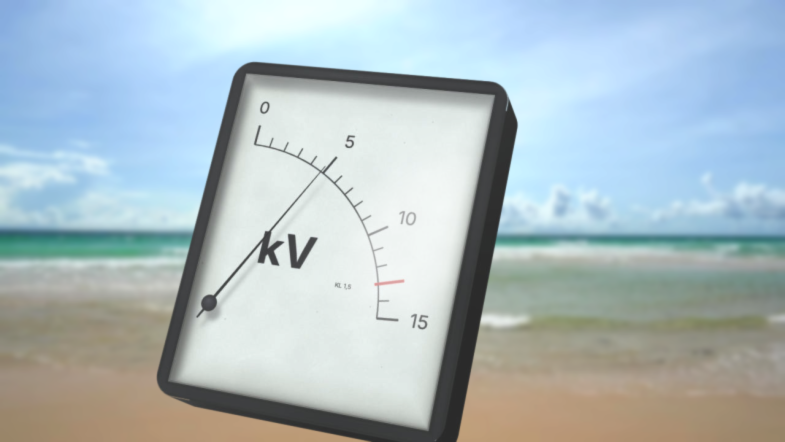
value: **5** kV
